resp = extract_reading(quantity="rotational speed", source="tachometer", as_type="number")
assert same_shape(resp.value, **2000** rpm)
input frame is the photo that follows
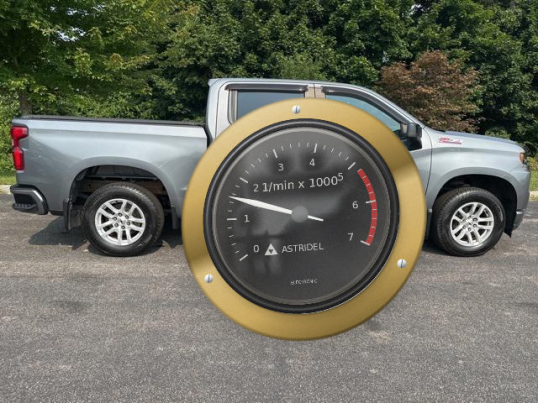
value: **1500** rpm
